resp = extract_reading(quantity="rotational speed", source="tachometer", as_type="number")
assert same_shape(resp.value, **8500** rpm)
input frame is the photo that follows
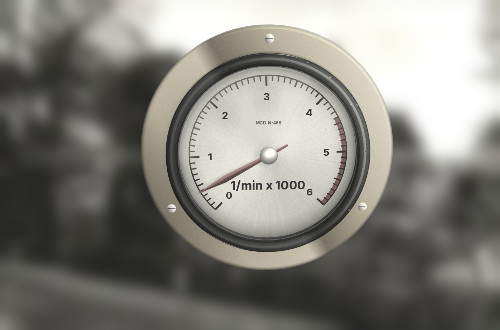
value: **400** rpm
